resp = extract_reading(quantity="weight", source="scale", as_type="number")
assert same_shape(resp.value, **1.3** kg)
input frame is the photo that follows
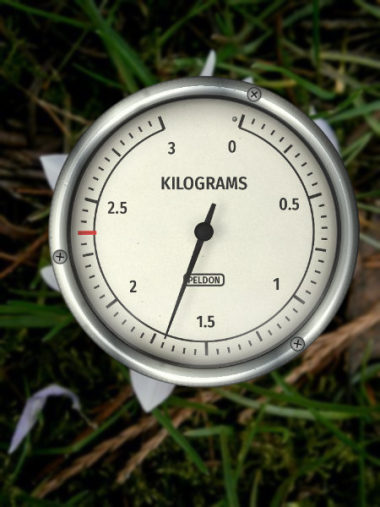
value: **1.7** kg
